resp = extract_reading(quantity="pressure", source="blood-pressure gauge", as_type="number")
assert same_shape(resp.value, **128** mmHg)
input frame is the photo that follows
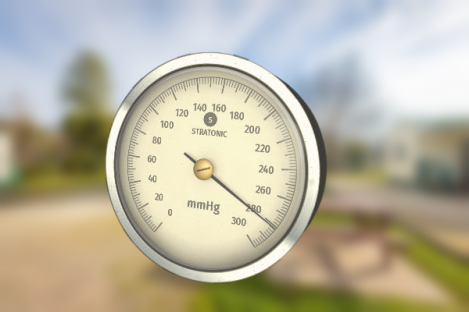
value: **280** mmHg
